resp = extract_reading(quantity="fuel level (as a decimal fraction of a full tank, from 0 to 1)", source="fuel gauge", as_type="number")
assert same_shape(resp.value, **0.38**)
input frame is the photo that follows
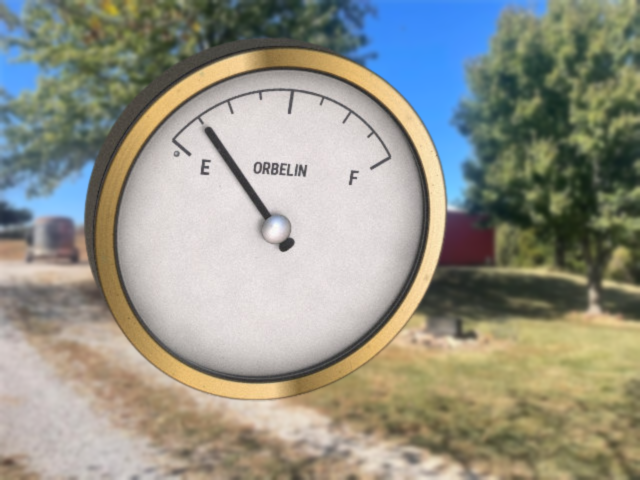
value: **0.125**
